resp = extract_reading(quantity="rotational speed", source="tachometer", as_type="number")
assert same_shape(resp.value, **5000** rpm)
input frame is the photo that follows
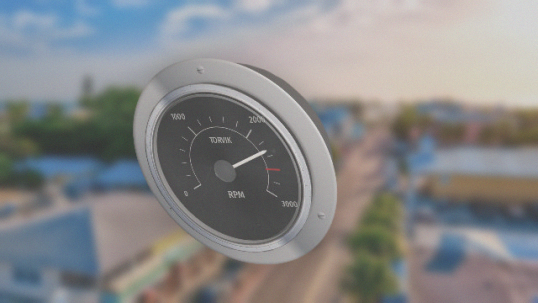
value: **2300** rpm
